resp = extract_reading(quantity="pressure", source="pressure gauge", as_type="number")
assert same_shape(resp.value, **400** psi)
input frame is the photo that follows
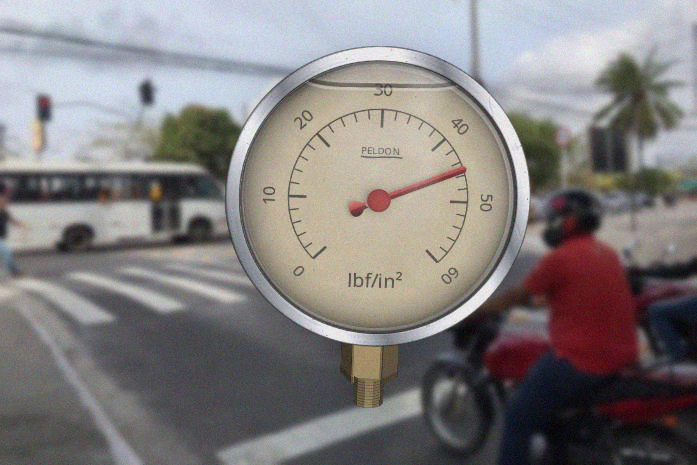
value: **45** psi
